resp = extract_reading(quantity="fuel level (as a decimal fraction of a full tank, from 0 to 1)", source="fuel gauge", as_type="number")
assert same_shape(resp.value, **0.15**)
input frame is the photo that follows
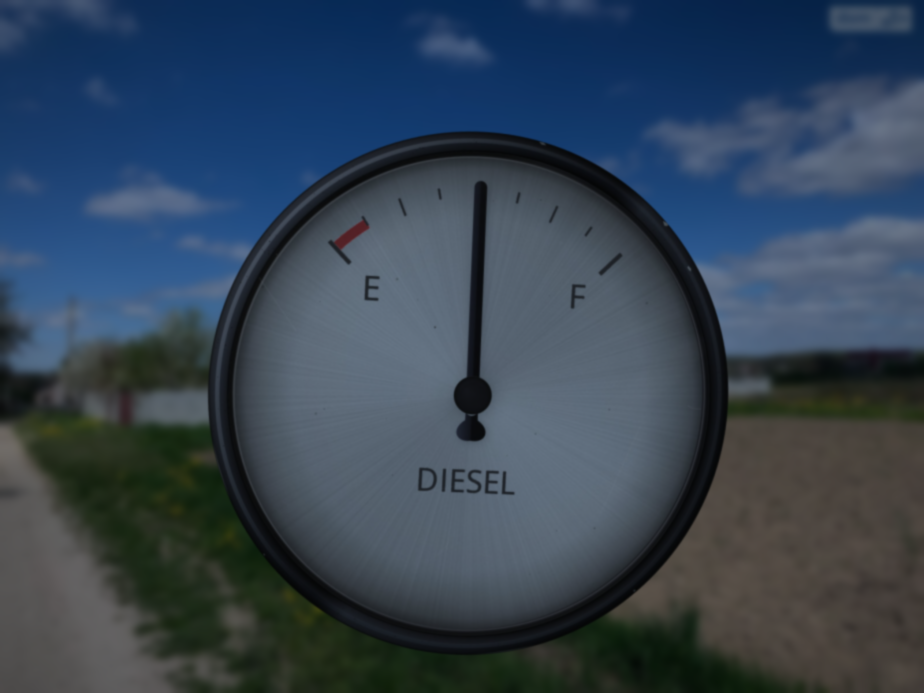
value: **0.5**
